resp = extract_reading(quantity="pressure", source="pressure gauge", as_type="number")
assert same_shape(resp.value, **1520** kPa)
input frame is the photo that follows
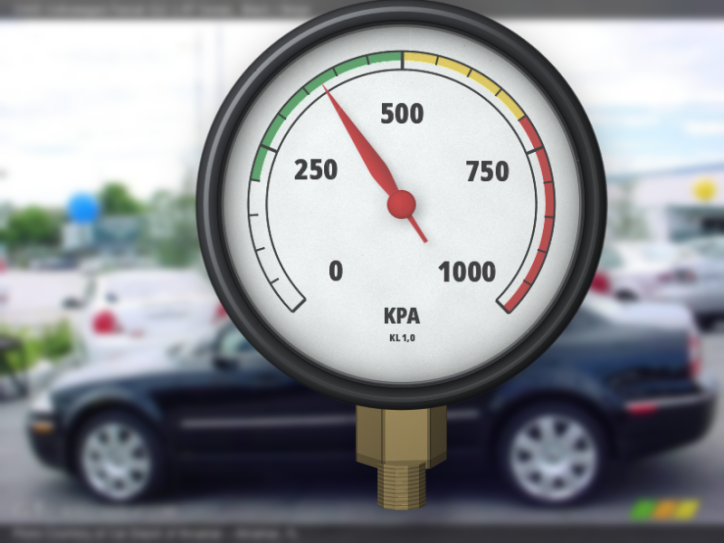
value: **375** kPa
